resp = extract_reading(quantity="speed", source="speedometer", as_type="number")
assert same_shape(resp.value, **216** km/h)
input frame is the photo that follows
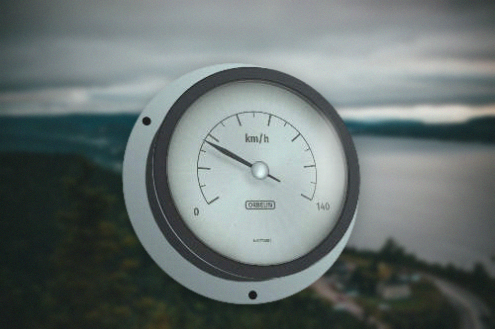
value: **35** km/h
